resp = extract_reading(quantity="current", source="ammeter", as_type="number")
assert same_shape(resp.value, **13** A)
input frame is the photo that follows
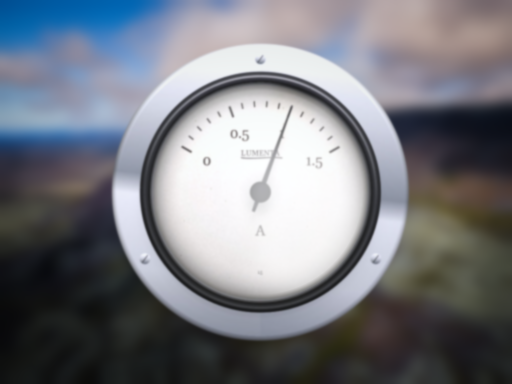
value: **1** A
